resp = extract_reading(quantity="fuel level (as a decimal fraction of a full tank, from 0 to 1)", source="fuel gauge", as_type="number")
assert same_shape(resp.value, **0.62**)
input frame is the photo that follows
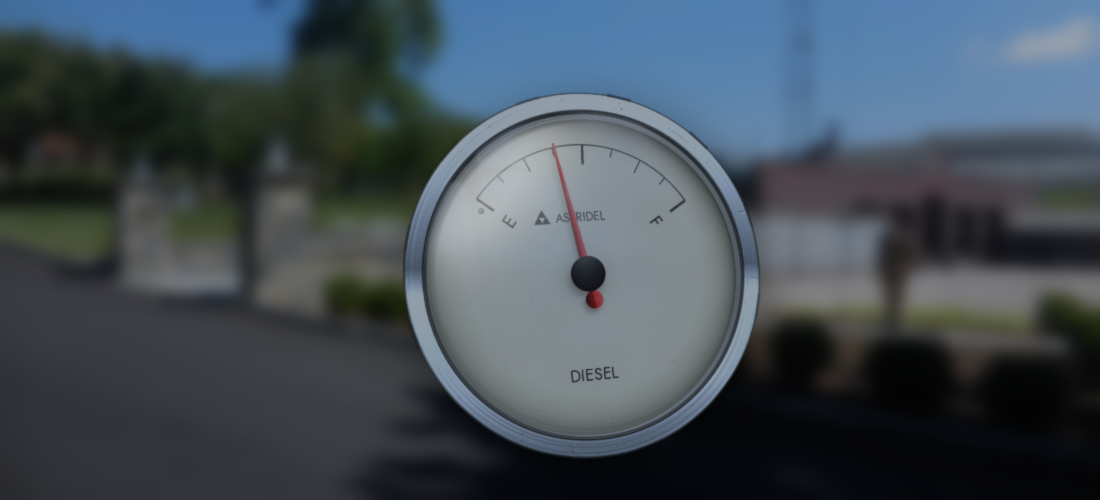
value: **0.375**
